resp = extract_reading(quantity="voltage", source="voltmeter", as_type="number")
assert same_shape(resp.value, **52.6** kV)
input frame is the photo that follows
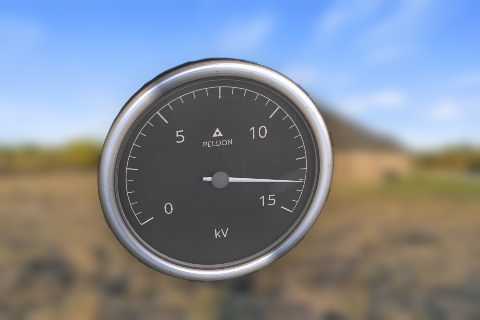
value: **13.5** kV
